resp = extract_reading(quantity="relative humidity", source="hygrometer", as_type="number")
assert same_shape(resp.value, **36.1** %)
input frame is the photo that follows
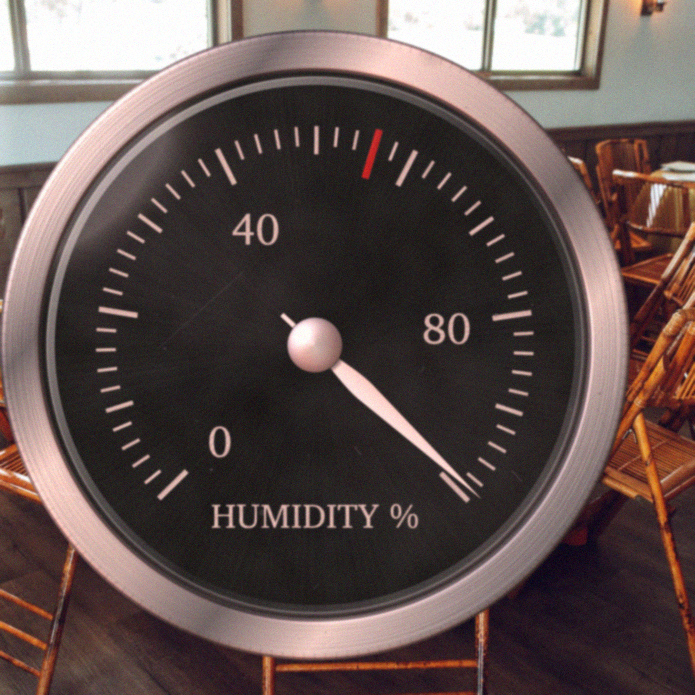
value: **99** %
